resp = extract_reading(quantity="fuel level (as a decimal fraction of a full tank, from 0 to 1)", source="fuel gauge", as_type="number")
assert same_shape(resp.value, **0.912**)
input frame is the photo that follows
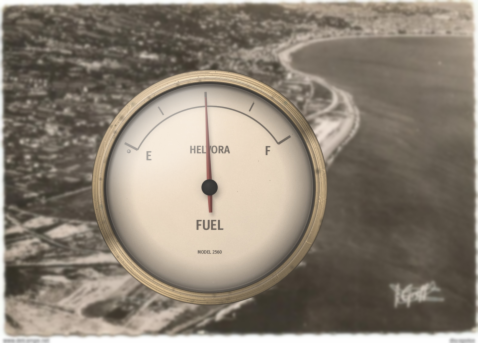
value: **0.5**
